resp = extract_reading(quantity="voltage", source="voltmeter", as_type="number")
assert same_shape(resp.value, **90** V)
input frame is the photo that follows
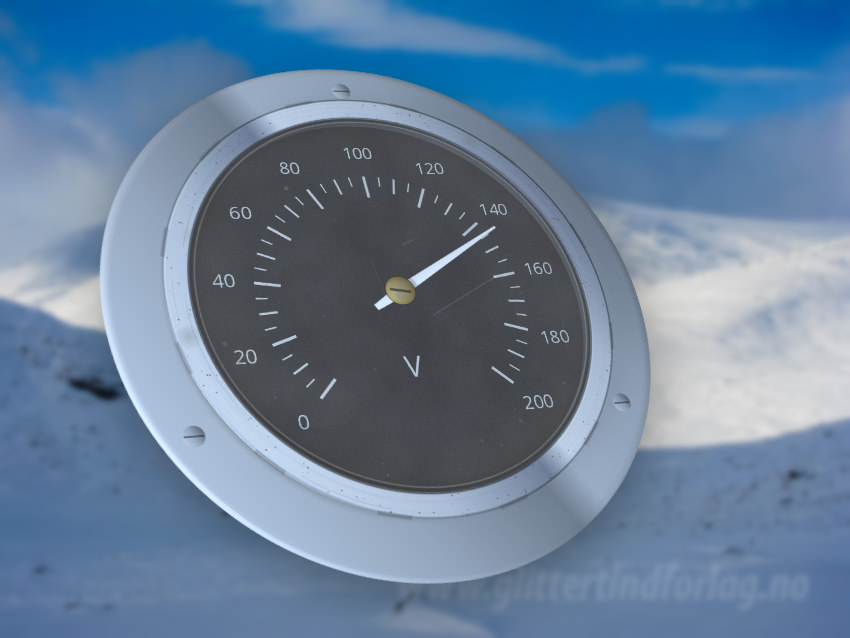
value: **145** V
